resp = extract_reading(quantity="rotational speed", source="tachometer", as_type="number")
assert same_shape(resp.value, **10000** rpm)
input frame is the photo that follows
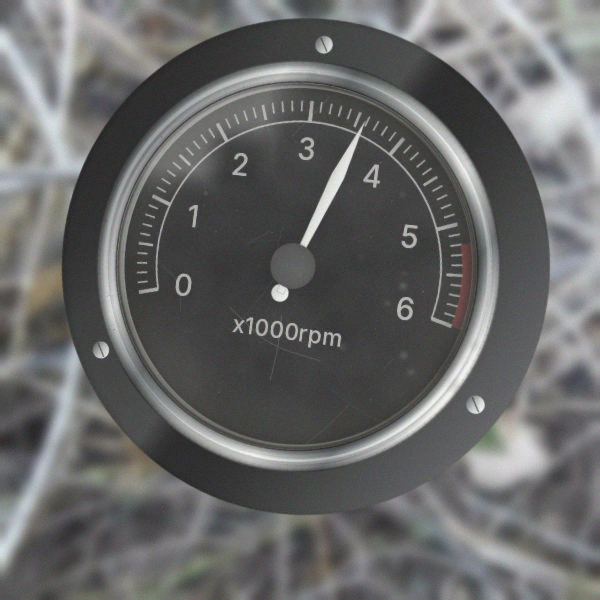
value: **3600** rpm
